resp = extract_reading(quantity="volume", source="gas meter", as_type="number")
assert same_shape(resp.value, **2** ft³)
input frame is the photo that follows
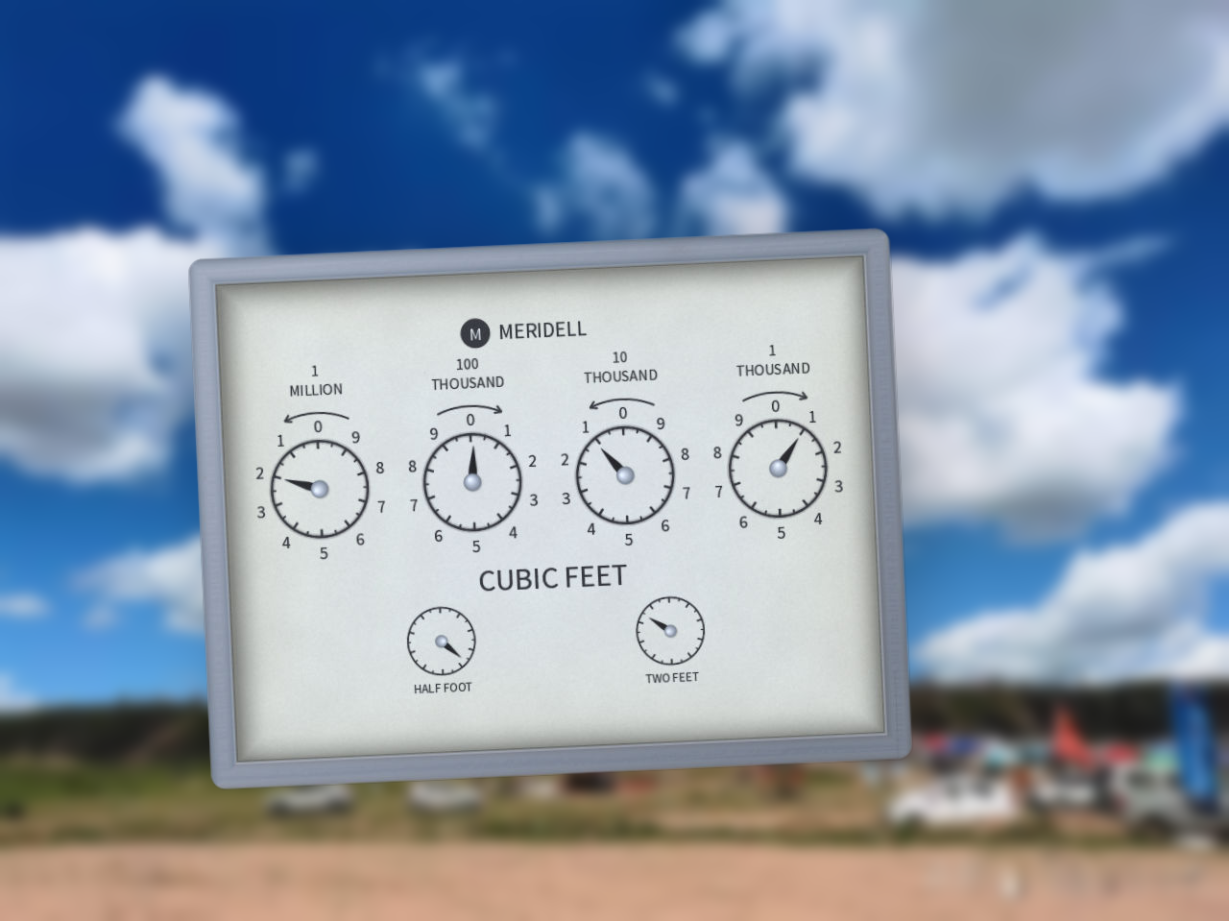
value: **201100** ft³
